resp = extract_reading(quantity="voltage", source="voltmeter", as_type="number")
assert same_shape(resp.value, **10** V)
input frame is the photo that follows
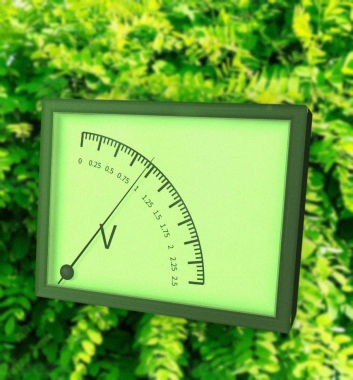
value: **0.95** V
